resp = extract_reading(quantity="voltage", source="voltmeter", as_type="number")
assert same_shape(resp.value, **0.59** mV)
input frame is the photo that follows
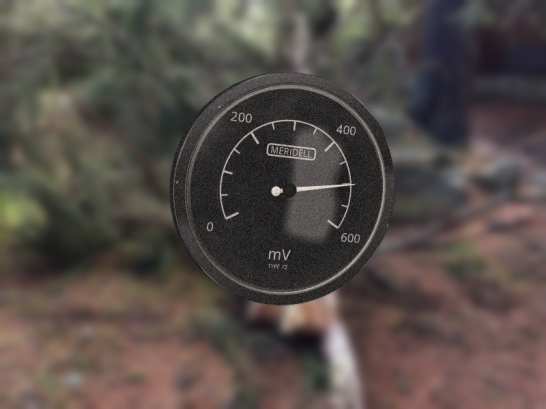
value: **500** mV
